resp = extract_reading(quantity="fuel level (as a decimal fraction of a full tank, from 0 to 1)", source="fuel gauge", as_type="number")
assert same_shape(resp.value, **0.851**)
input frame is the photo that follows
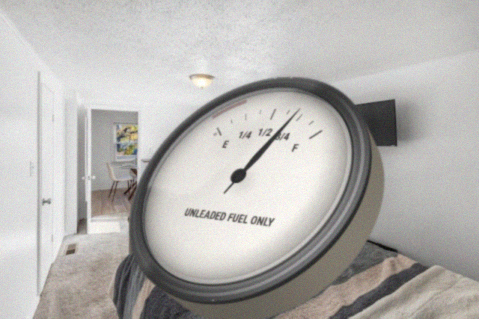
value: **0.75**
